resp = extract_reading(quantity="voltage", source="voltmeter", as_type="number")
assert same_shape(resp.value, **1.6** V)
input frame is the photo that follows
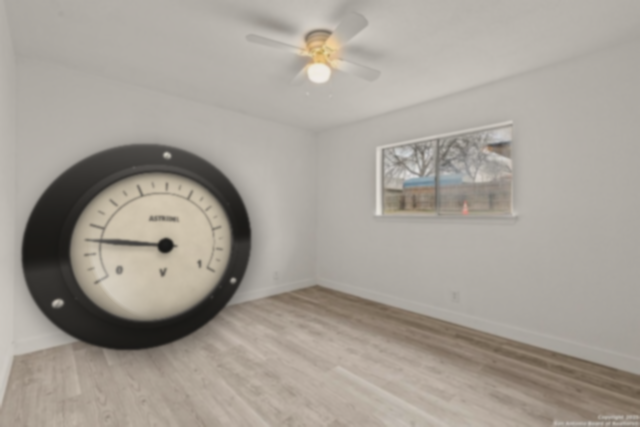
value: **0.15** V
